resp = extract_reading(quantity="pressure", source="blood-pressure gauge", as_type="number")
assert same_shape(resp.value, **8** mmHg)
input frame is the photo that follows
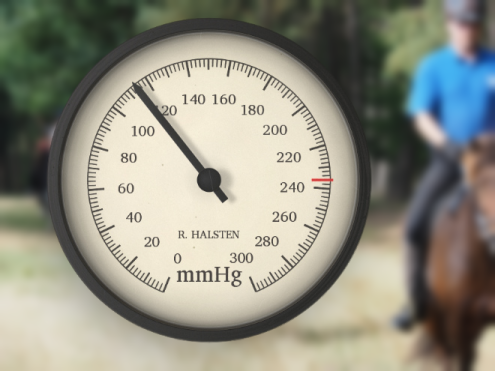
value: **114** mmHg
